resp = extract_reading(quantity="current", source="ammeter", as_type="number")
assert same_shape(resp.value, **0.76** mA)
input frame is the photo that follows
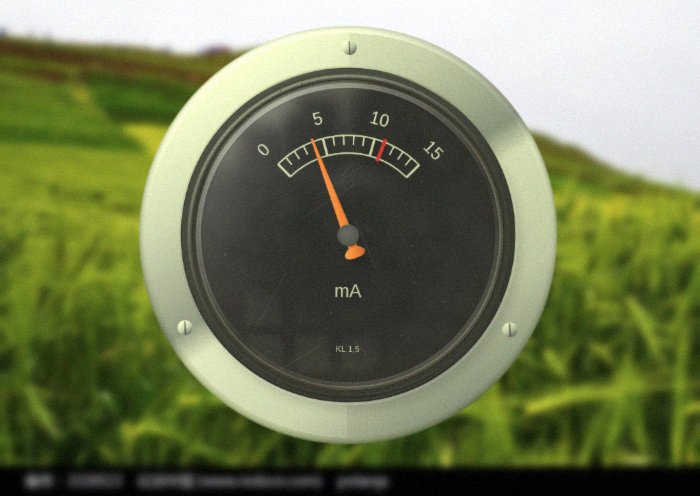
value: **4** mA
